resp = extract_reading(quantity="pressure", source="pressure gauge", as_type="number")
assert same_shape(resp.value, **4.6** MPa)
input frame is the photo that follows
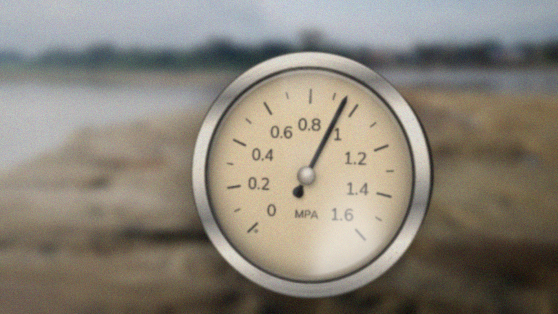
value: **0.95** MPa
